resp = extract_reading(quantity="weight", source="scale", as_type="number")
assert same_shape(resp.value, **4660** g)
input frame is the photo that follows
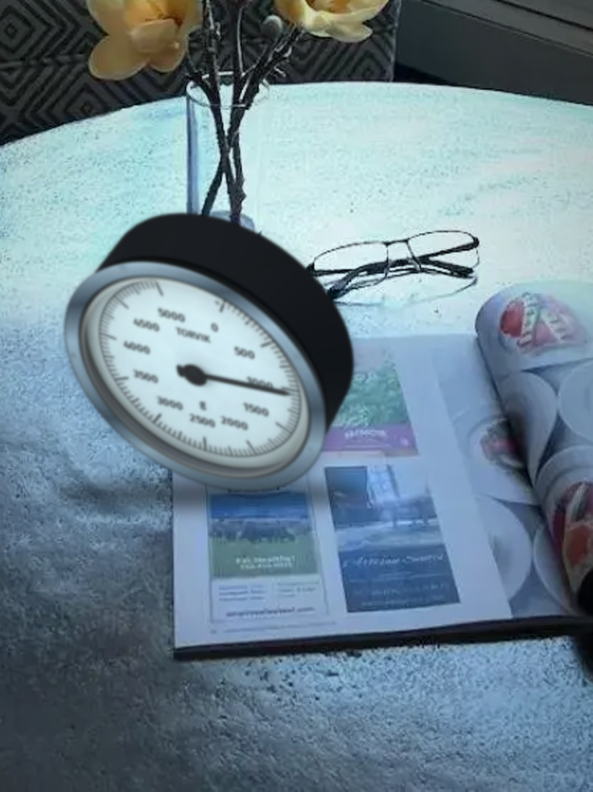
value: **1000** g
